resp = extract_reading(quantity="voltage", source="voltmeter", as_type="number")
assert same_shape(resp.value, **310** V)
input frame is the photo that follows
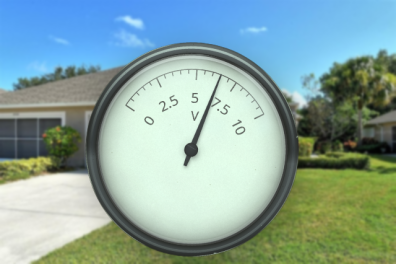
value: **6.5** V
